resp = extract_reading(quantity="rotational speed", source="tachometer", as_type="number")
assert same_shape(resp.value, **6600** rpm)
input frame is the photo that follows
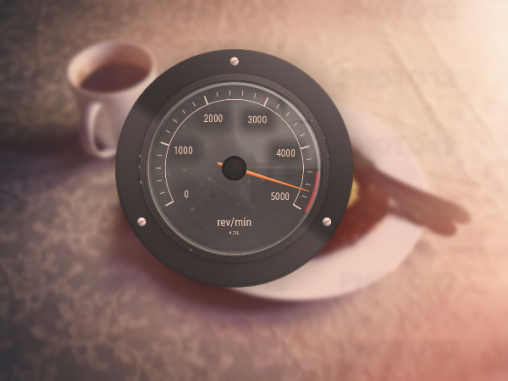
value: **4700** rpm
